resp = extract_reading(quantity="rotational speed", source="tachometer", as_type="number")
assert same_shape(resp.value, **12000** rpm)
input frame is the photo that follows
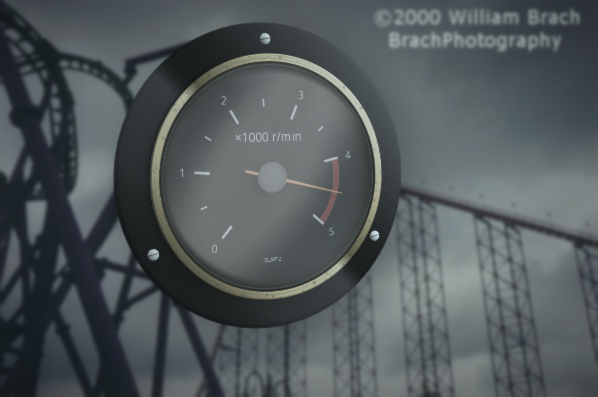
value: **4500** rpm
